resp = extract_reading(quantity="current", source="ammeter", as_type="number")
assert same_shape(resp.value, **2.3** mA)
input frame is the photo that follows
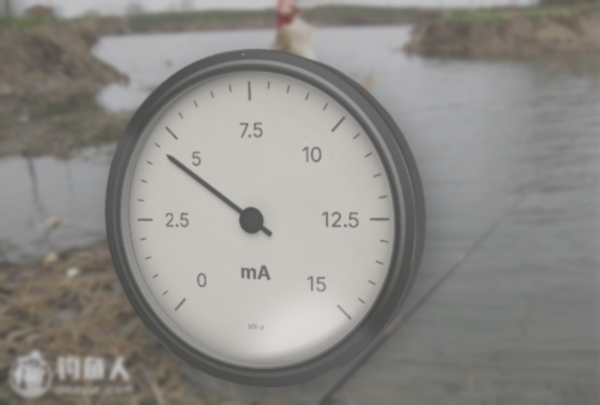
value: **4.5** mA
